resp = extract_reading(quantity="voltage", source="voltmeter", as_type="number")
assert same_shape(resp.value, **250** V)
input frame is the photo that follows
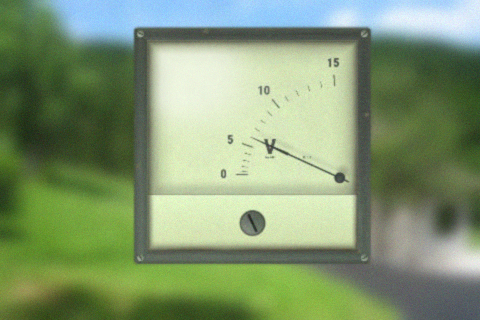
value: **6** V
